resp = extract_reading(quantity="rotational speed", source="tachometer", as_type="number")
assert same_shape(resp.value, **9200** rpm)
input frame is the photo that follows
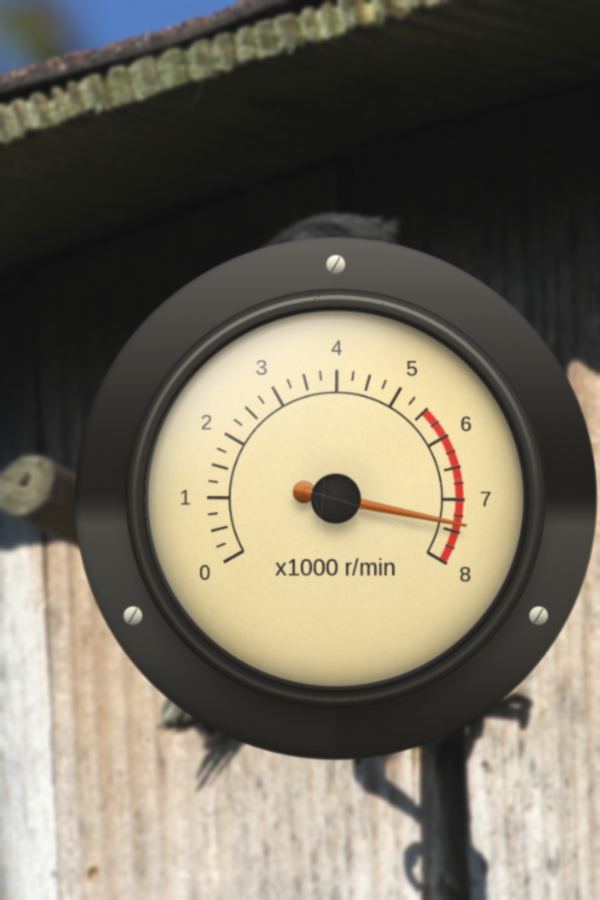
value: **7375** rpm
